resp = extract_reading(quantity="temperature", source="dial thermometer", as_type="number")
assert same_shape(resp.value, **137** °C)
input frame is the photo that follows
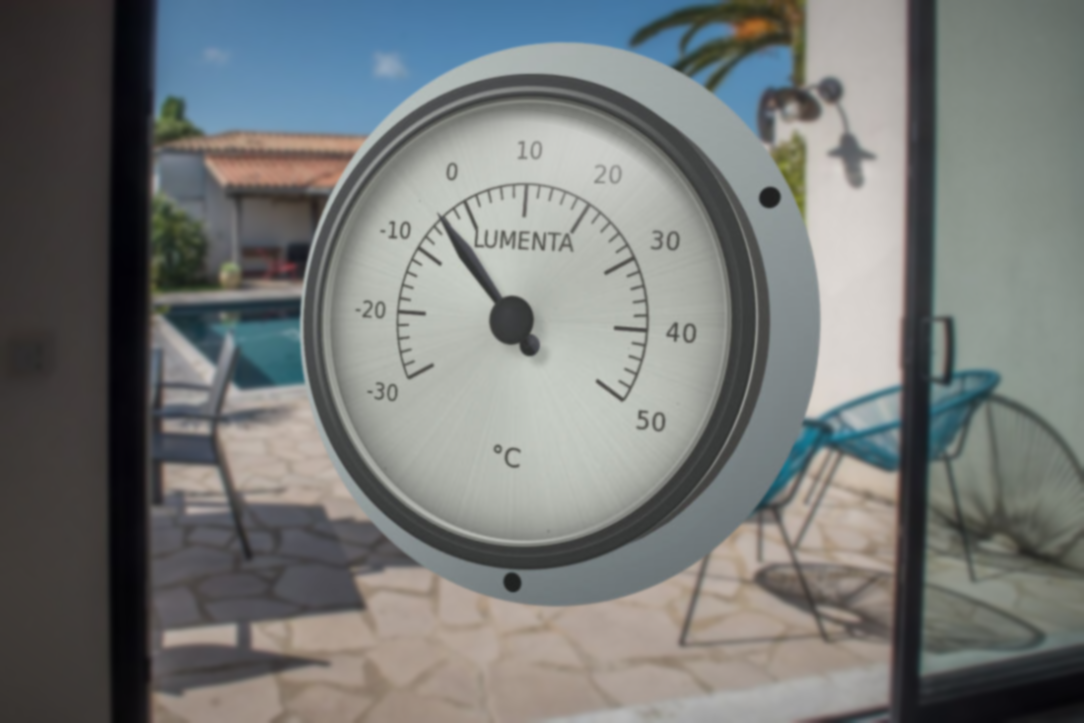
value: **-4** °C
